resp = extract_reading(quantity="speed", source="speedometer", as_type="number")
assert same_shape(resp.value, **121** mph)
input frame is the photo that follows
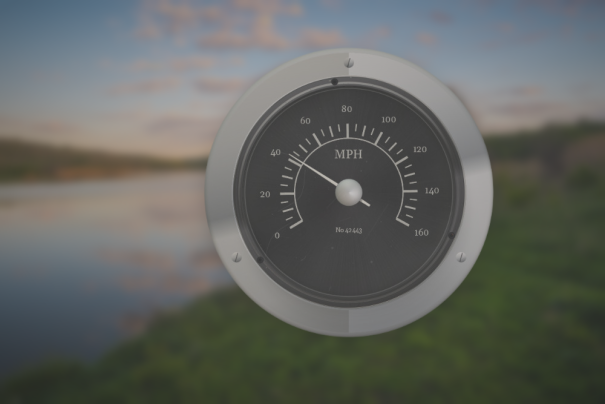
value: **42.5** mph
